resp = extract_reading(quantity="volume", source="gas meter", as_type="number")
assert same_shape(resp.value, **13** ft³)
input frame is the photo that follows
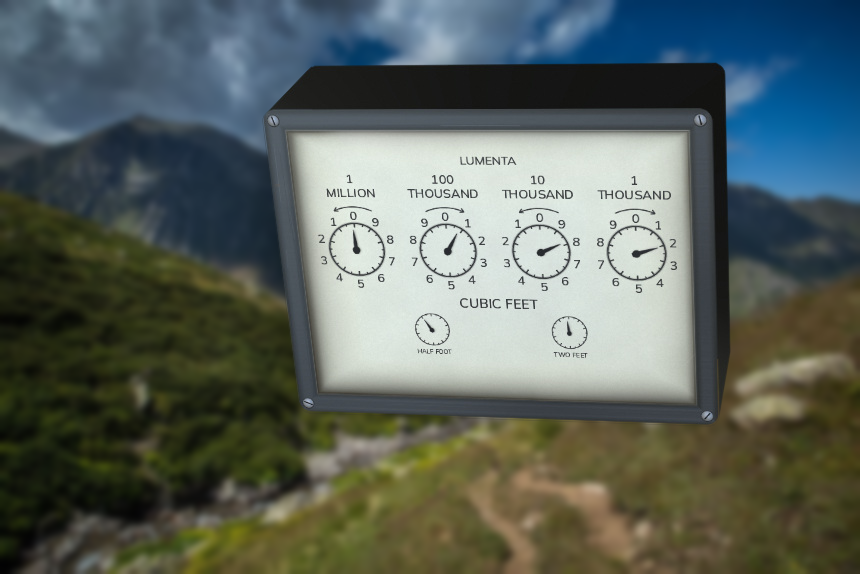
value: **8200** ft³
